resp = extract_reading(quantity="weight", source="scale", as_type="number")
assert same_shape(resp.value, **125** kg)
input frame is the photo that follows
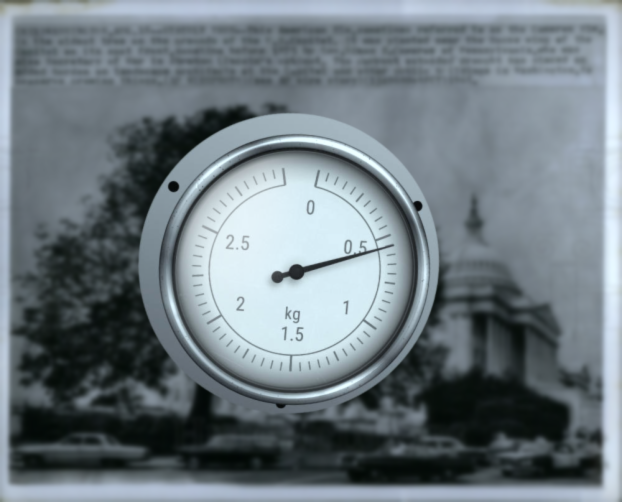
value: **0.55** kg
